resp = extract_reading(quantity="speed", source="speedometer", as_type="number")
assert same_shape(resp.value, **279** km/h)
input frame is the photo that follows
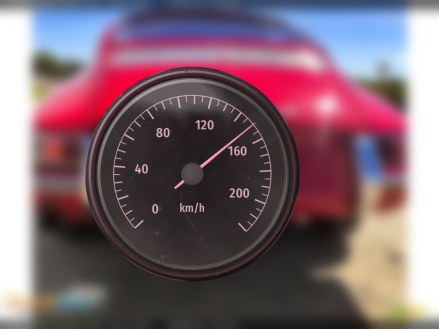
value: **150** km/h
